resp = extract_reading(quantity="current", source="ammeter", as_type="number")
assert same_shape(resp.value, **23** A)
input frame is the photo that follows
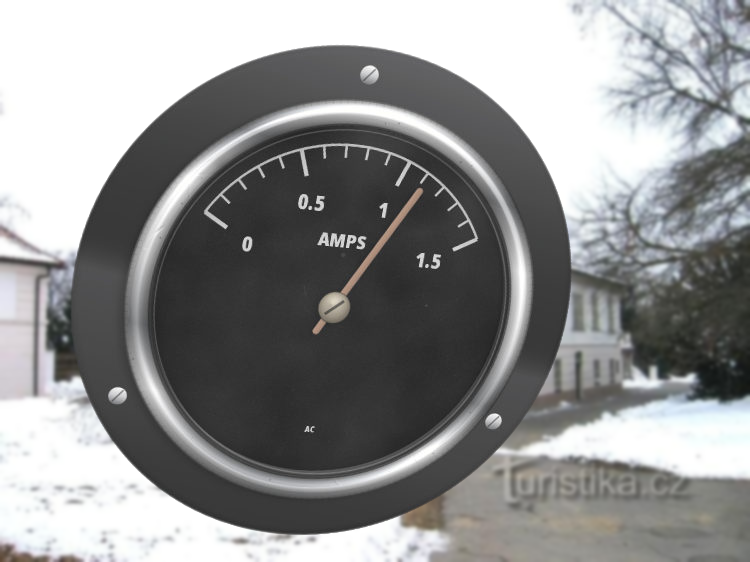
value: **1.1** A
